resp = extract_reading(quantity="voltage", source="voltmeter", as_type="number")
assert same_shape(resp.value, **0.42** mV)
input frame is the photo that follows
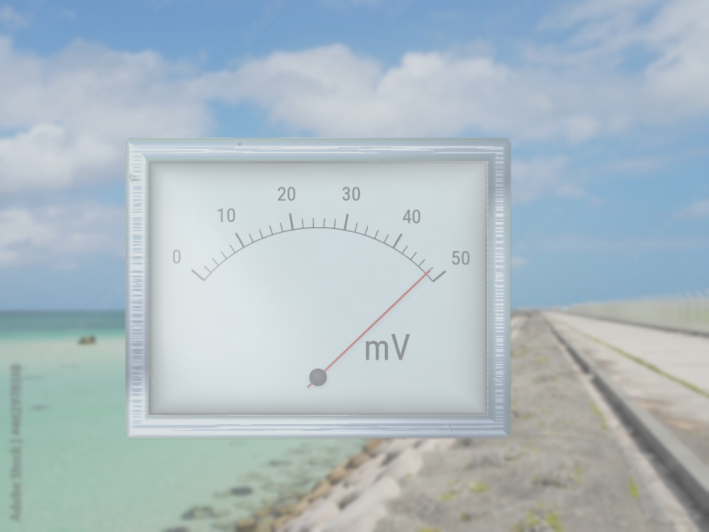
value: **48** mV
